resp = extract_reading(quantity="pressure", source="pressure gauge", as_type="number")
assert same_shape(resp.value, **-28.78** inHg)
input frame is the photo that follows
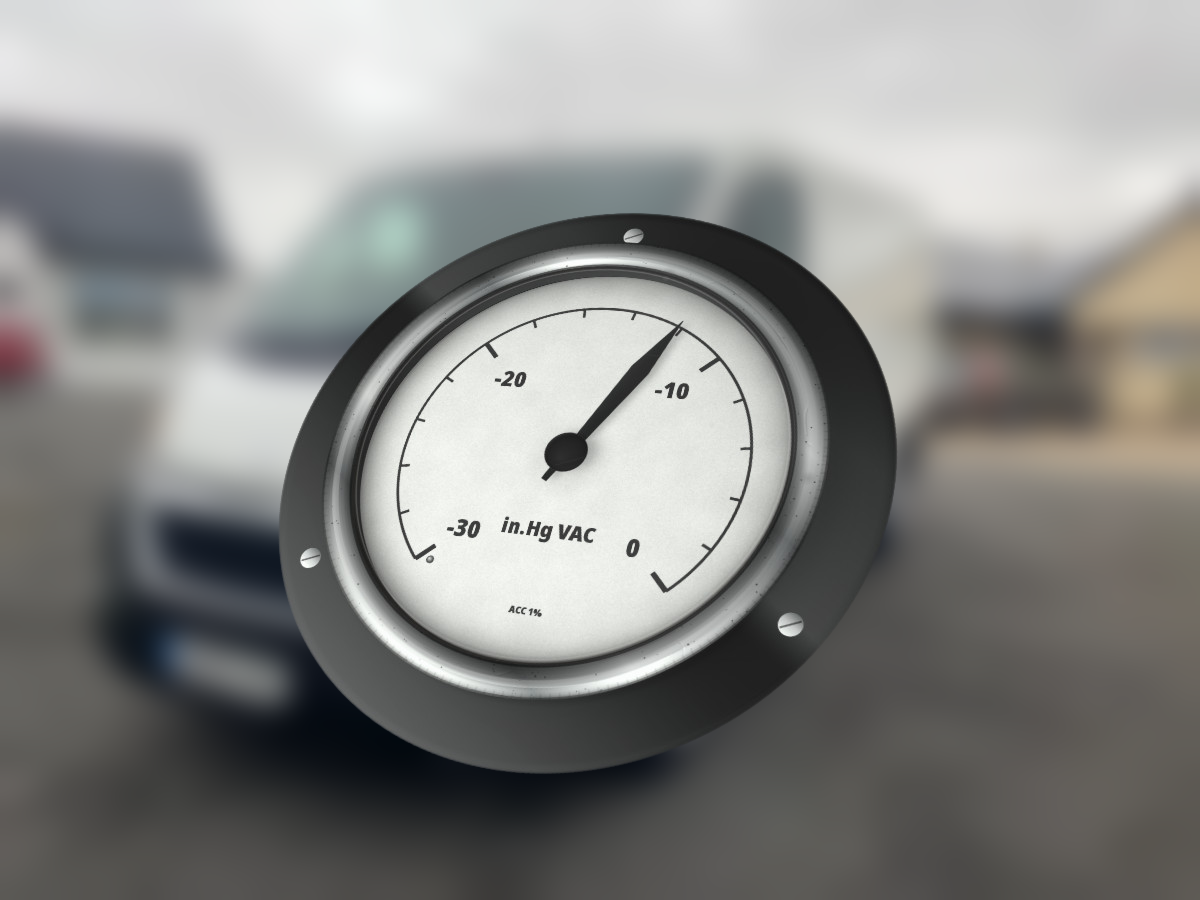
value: **-12** inHg
